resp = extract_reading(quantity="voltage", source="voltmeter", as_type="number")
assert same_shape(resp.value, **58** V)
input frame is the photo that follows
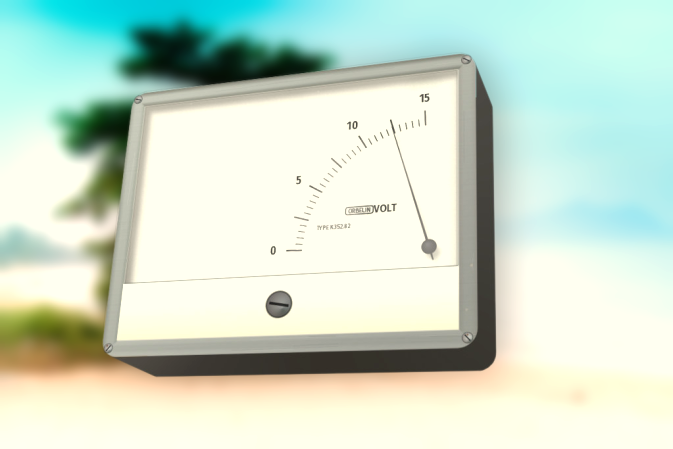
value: **12.5** V
